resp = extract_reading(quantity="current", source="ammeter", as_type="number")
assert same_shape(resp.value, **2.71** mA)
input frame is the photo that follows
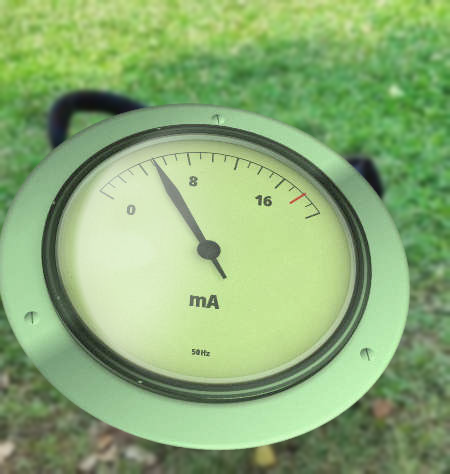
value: **5** mA
